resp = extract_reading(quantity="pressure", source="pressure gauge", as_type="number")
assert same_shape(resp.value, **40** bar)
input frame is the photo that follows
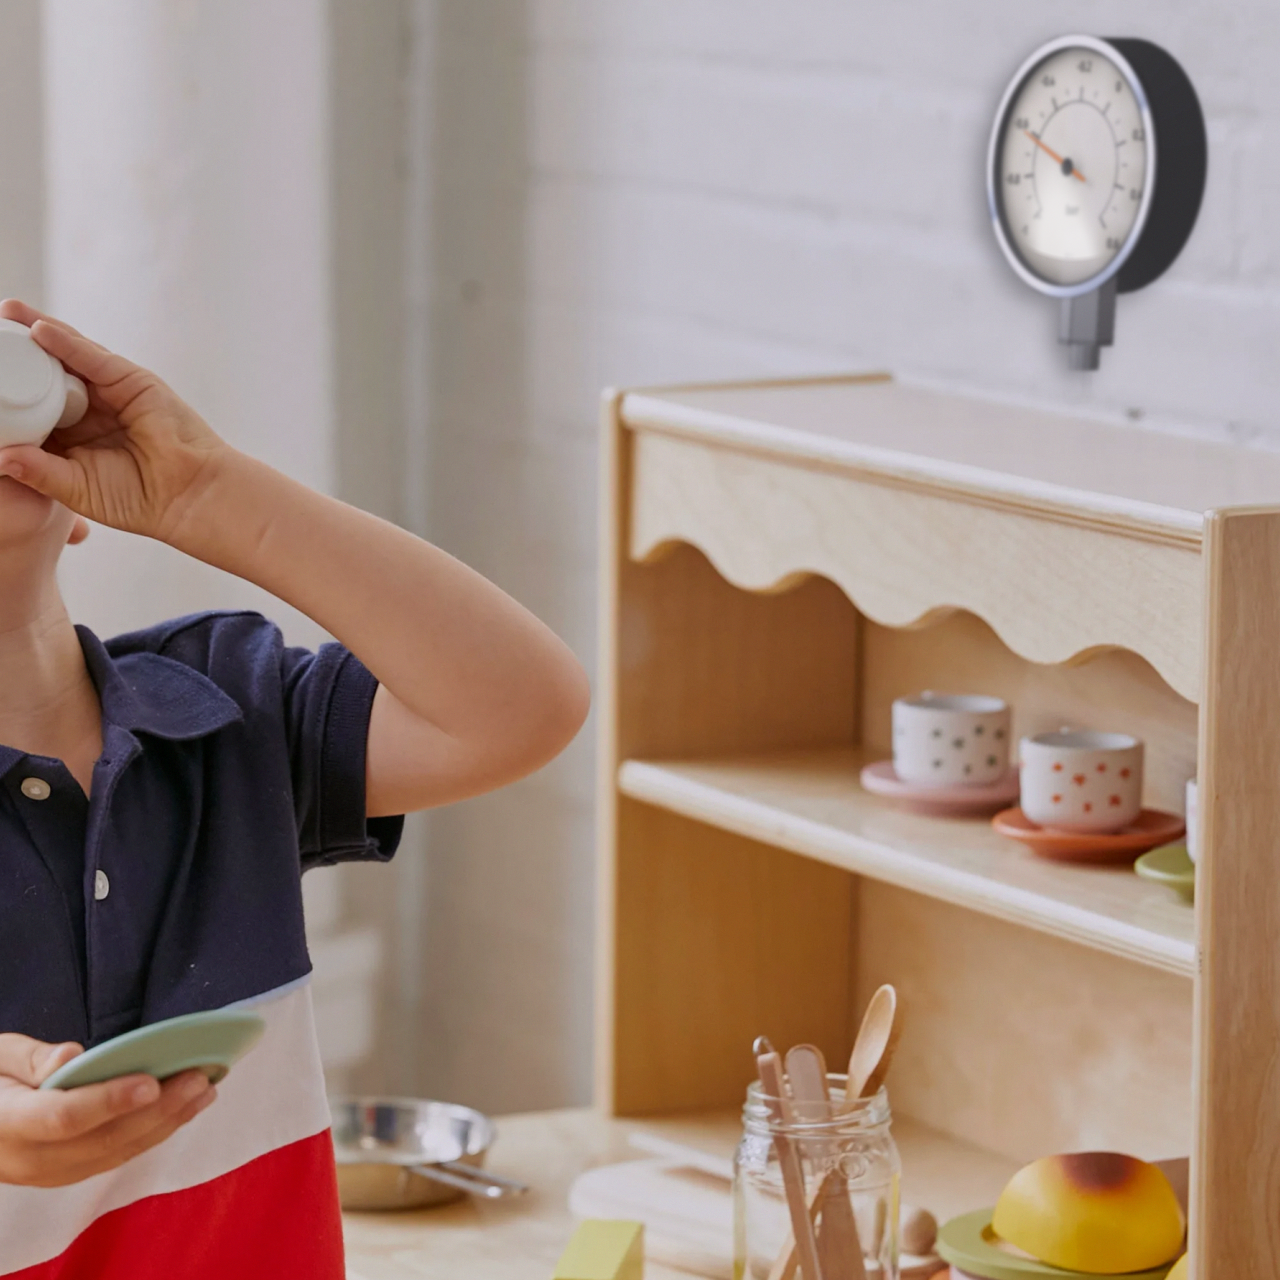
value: **-0.6** bar
